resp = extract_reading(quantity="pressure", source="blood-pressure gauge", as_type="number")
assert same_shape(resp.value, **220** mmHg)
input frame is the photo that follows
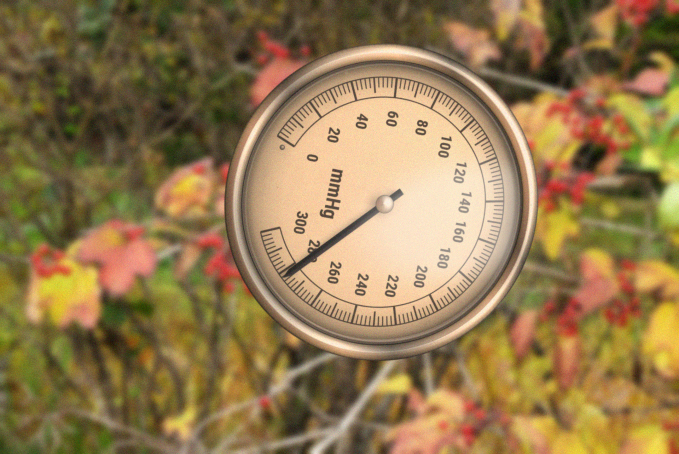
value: **278** mmHg
